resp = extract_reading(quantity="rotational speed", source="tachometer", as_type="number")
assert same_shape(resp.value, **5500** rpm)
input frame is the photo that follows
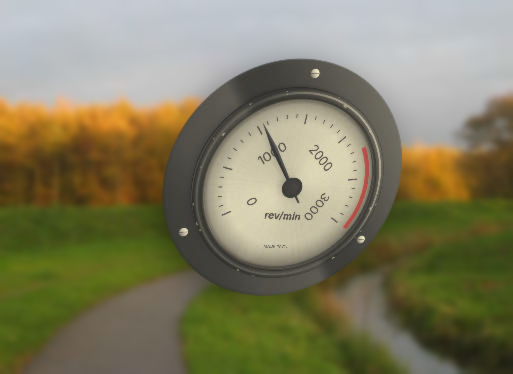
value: **1050** rpm
